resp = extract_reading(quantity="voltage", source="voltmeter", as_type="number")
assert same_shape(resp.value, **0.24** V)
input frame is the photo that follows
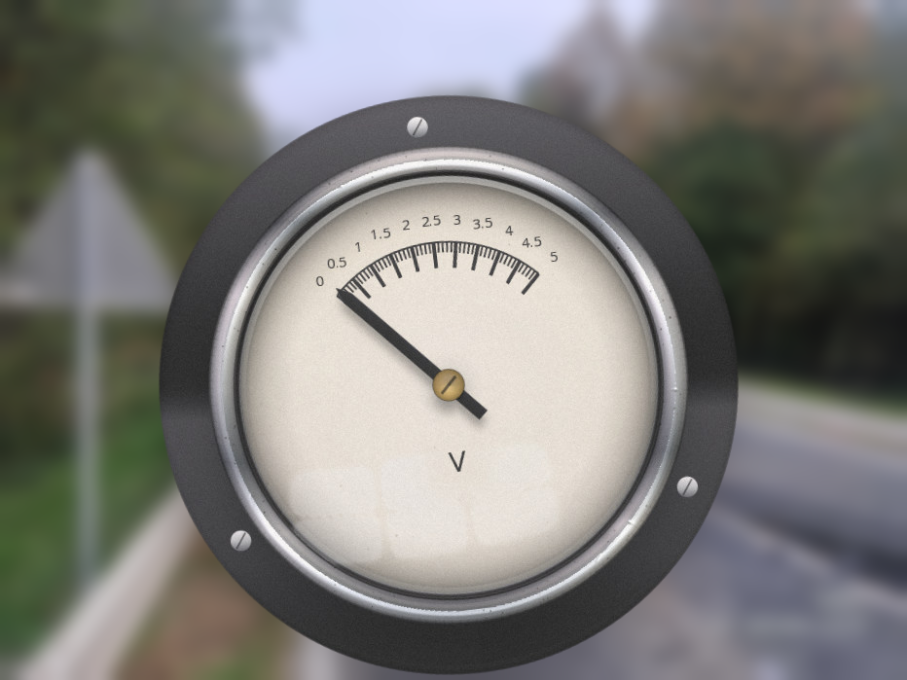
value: **0.1** V
